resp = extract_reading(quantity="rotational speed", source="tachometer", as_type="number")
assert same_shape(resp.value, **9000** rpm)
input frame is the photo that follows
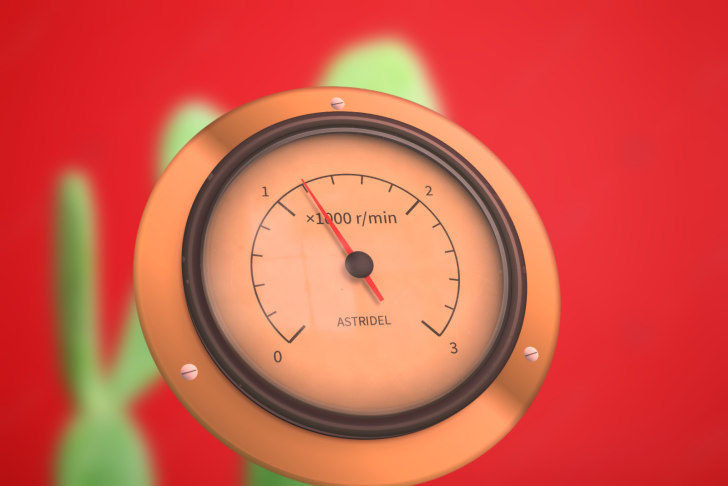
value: **1200** rpm
